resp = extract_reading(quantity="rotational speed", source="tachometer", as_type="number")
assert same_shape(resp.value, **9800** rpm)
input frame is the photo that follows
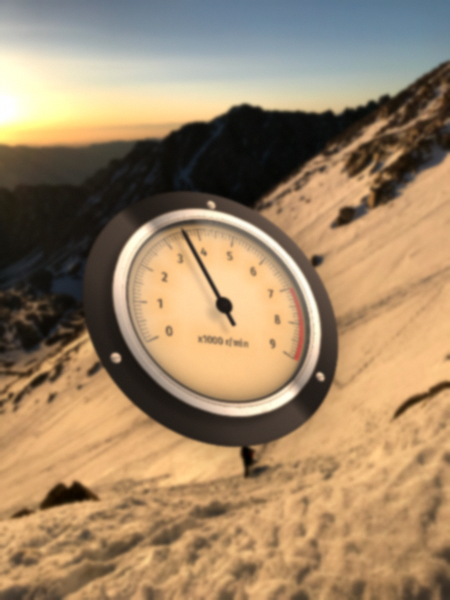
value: **3500** rpm
